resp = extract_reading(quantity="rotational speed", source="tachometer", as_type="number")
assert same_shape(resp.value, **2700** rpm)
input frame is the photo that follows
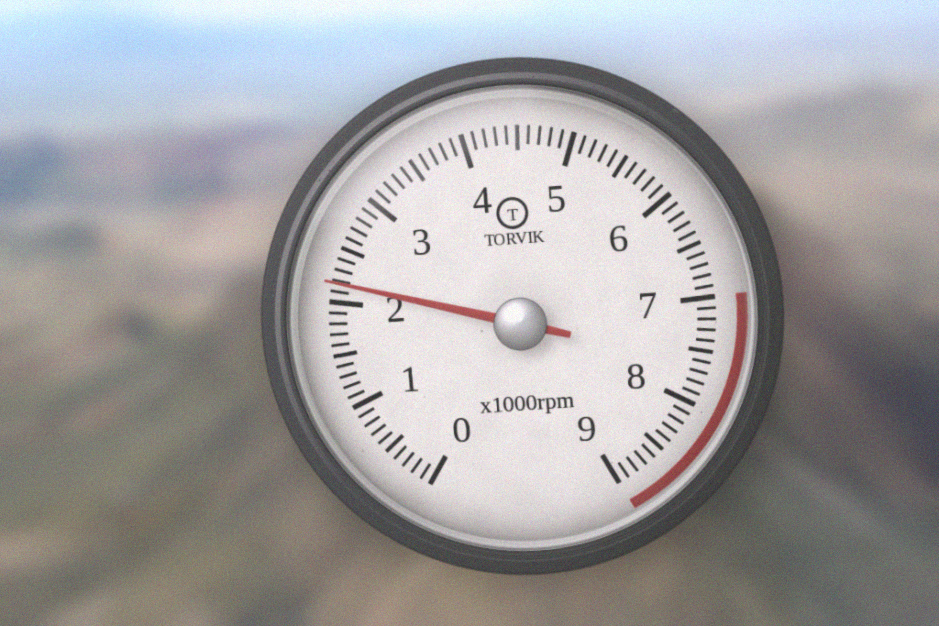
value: **2200** rpm
